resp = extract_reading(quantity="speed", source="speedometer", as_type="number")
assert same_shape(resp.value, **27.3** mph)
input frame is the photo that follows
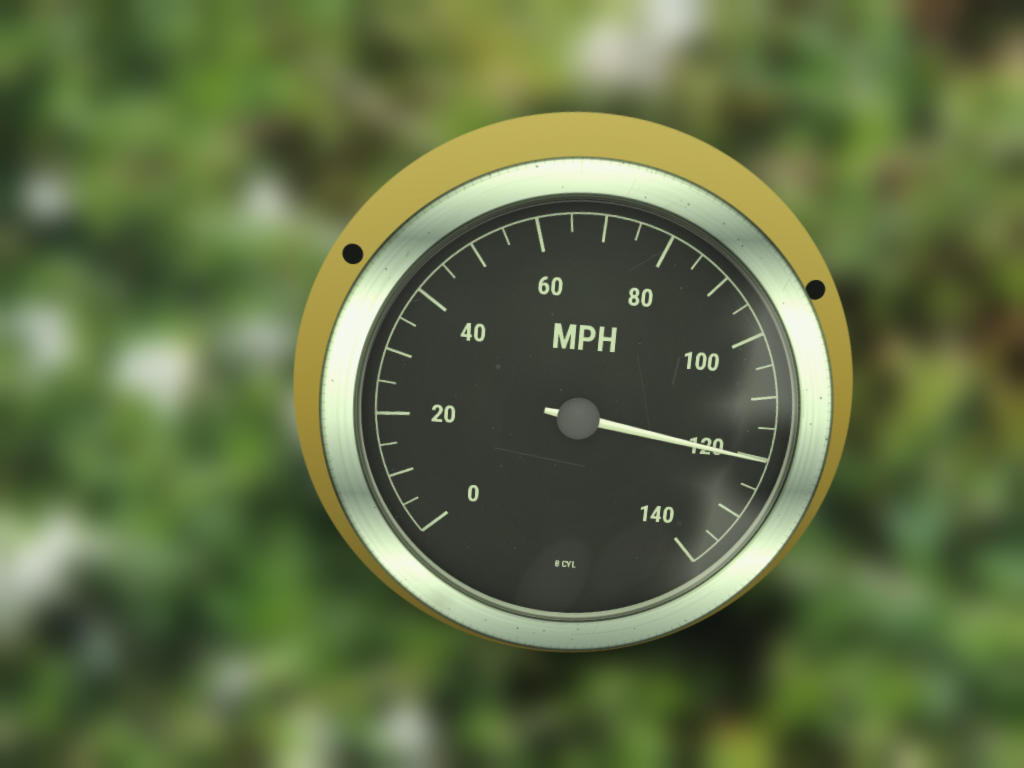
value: **120** mph
